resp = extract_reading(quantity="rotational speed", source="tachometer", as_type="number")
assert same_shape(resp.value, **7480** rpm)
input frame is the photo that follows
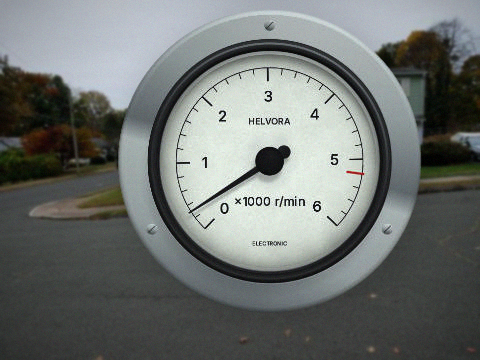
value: **300** rpm
